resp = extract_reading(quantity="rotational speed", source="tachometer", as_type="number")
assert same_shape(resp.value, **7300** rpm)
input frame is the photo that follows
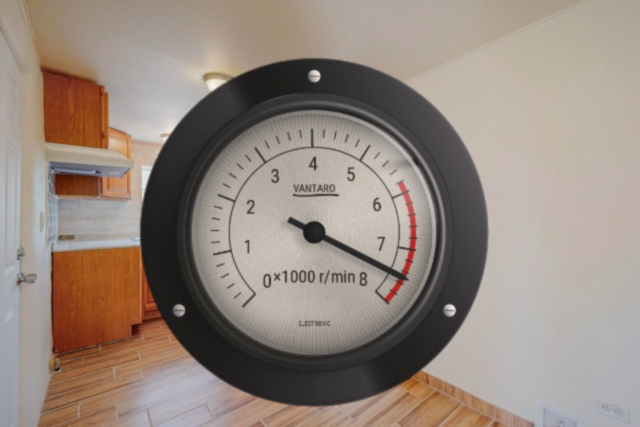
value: **7500** rpm
